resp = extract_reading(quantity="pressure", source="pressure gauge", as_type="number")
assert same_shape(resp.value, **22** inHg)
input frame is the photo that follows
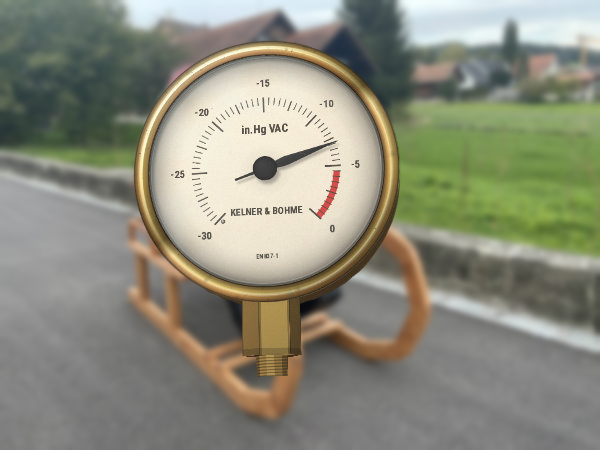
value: **-7** inHg
